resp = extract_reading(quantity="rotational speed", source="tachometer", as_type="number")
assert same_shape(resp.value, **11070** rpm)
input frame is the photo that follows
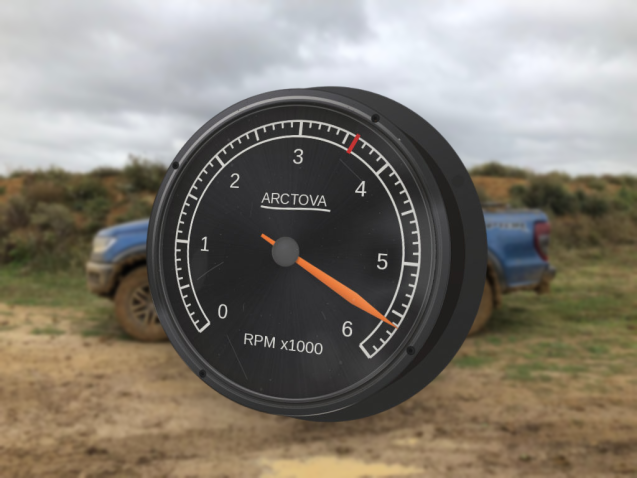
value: **5600** rpm
